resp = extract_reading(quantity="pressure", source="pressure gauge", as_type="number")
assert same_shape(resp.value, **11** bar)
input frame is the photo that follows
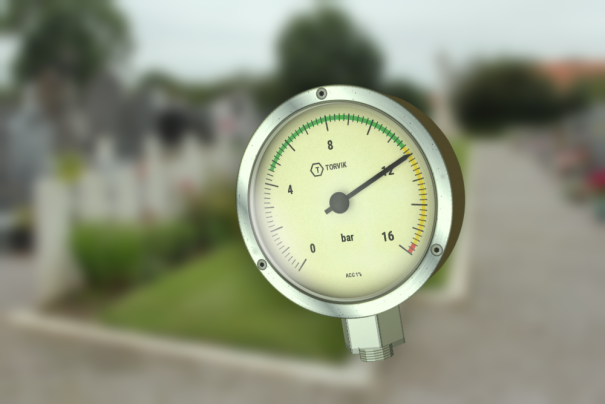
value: **12** bar
